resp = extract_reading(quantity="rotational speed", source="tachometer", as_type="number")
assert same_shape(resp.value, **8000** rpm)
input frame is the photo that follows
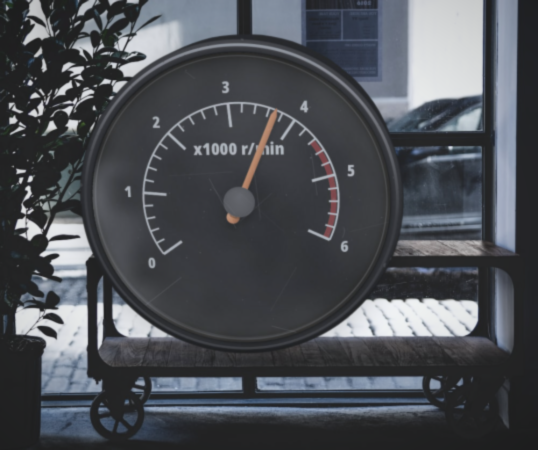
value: **3700** rpm
